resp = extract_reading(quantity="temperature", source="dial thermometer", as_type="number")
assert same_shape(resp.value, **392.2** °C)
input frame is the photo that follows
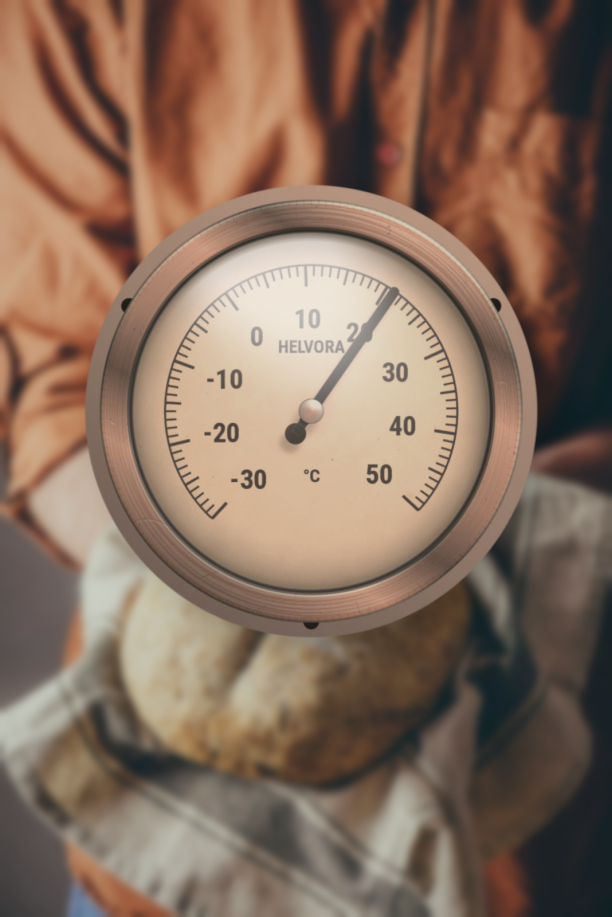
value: **21** °C
